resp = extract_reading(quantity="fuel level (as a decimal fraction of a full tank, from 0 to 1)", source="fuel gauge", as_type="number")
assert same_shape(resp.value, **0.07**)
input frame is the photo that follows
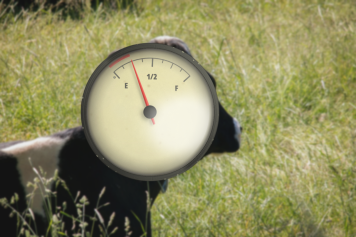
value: **0.25**
